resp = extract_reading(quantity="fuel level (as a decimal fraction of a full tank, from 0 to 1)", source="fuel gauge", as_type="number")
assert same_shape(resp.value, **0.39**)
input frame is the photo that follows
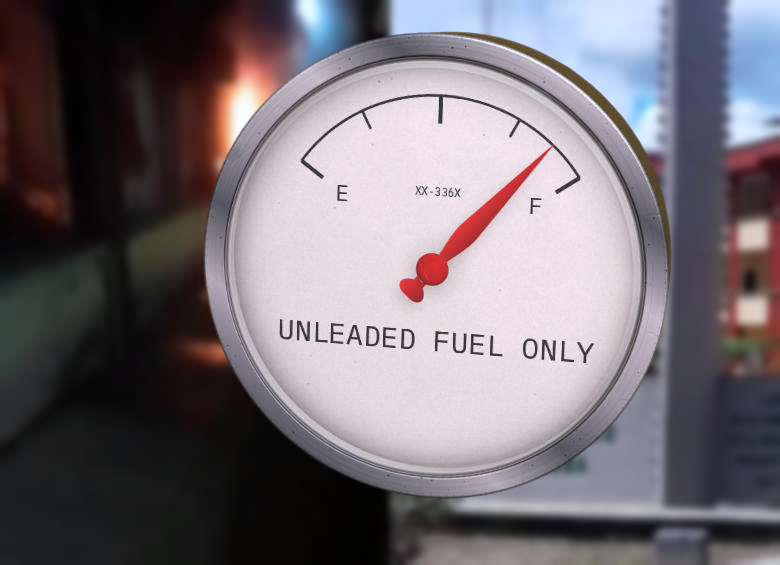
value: **0.875**
